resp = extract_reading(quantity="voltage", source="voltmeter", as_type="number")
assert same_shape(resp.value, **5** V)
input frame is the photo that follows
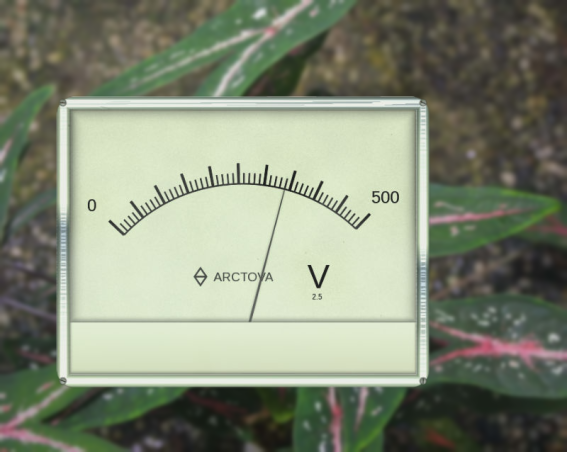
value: **340** V
